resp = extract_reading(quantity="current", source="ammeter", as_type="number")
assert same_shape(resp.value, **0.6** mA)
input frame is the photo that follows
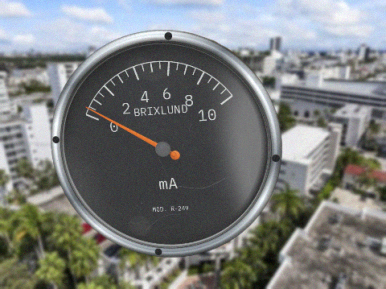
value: **0.5** mA
